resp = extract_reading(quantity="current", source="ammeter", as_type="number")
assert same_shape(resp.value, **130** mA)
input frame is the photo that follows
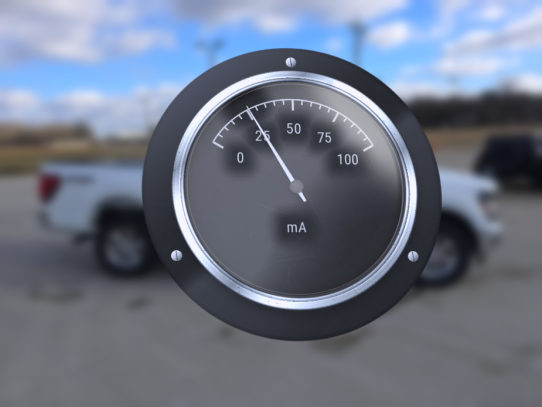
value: **25** mA
